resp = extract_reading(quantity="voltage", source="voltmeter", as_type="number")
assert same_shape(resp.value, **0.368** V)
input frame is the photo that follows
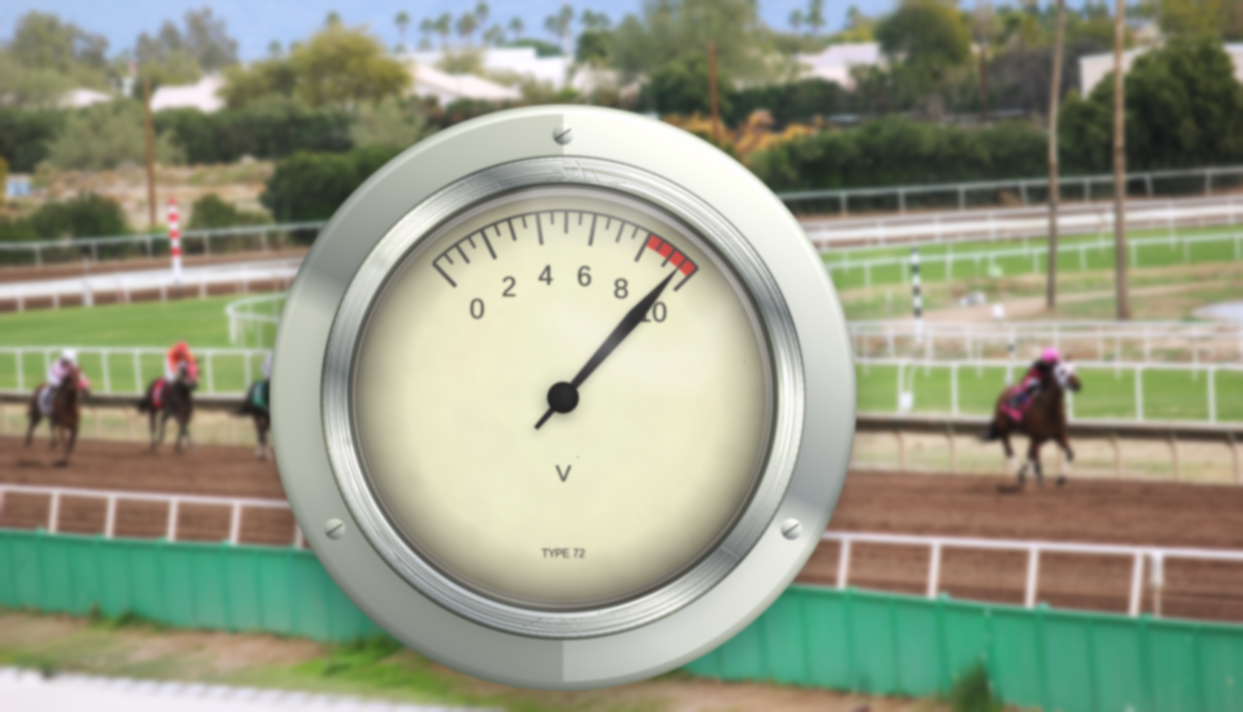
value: **9.5** V
